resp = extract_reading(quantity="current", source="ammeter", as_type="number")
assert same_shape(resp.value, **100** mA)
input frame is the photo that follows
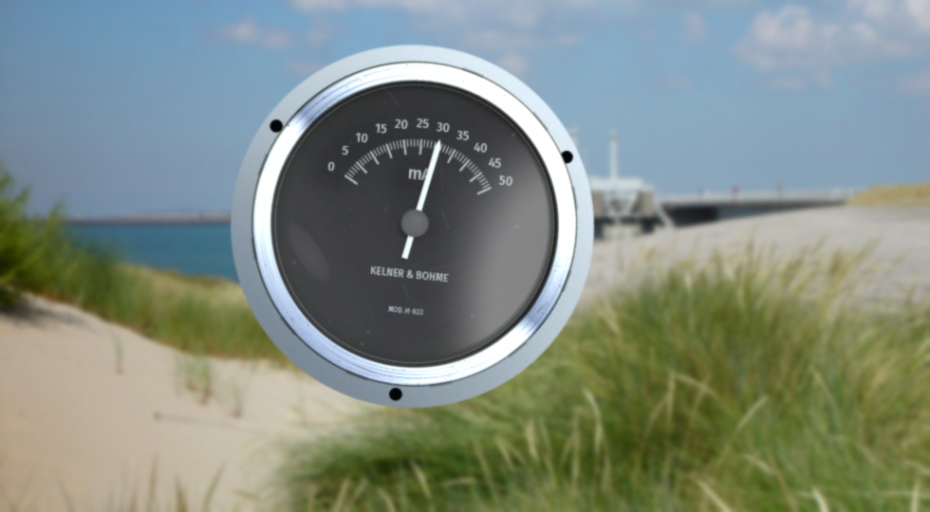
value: **30** mA
